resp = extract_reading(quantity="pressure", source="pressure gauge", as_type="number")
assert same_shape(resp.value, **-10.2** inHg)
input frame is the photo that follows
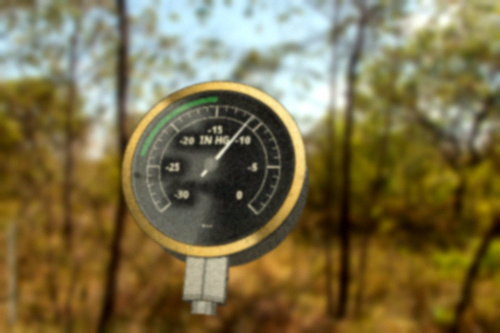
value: **-11** inHg
